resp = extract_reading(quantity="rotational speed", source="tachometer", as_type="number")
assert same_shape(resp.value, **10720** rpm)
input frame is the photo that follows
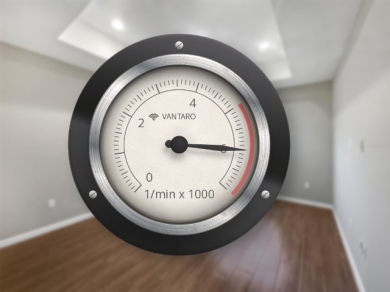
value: **6000** rpm
